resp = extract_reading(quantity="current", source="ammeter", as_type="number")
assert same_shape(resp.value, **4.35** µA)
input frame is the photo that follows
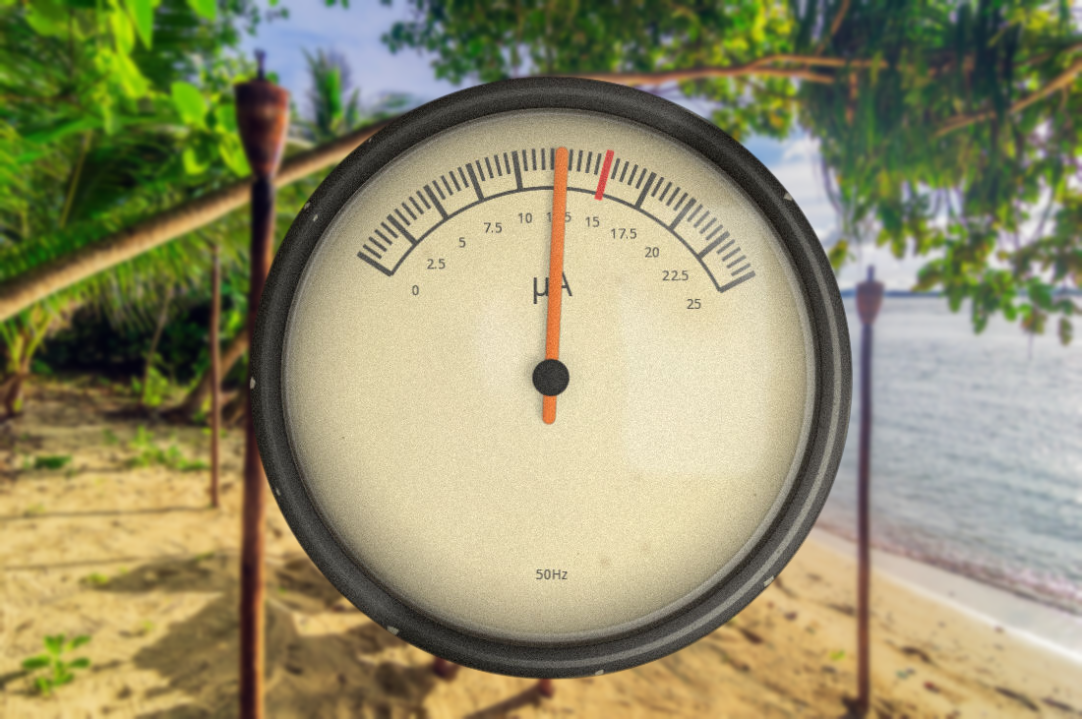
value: **12.5** µA
